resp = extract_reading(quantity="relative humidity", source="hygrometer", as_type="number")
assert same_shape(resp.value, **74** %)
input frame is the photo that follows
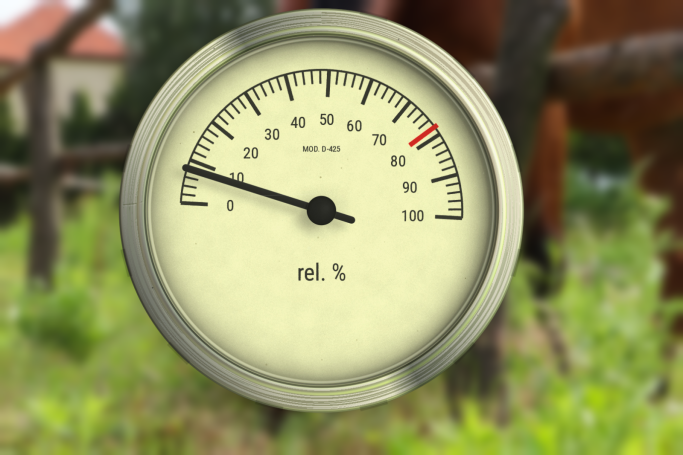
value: **8** %
